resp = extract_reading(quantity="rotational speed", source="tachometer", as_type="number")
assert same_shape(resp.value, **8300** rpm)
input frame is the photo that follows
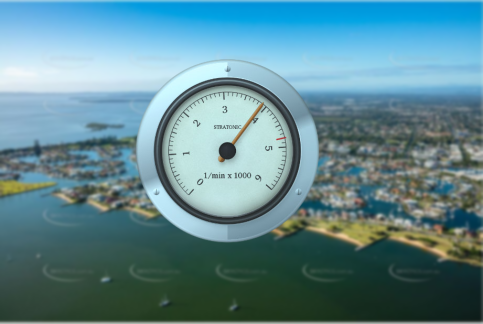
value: **3900** rpm
